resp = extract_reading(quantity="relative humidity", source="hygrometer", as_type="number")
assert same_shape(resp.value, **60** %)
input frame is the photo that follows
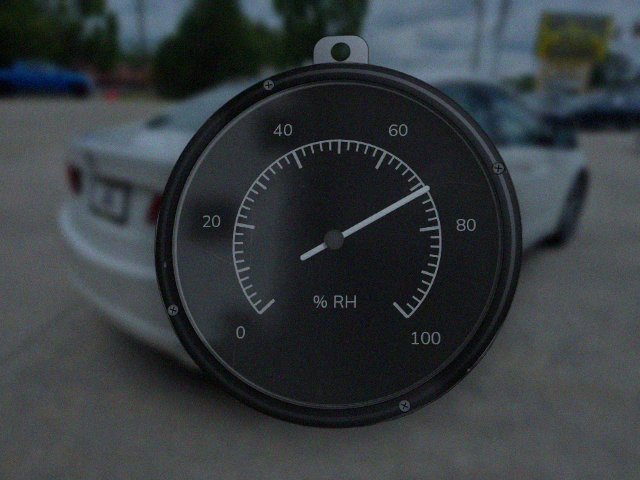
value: **72** %
